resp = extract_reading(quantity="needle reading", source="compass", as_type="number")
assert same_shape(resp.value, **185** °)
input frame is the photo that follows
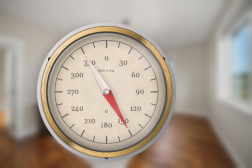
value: **150** °
